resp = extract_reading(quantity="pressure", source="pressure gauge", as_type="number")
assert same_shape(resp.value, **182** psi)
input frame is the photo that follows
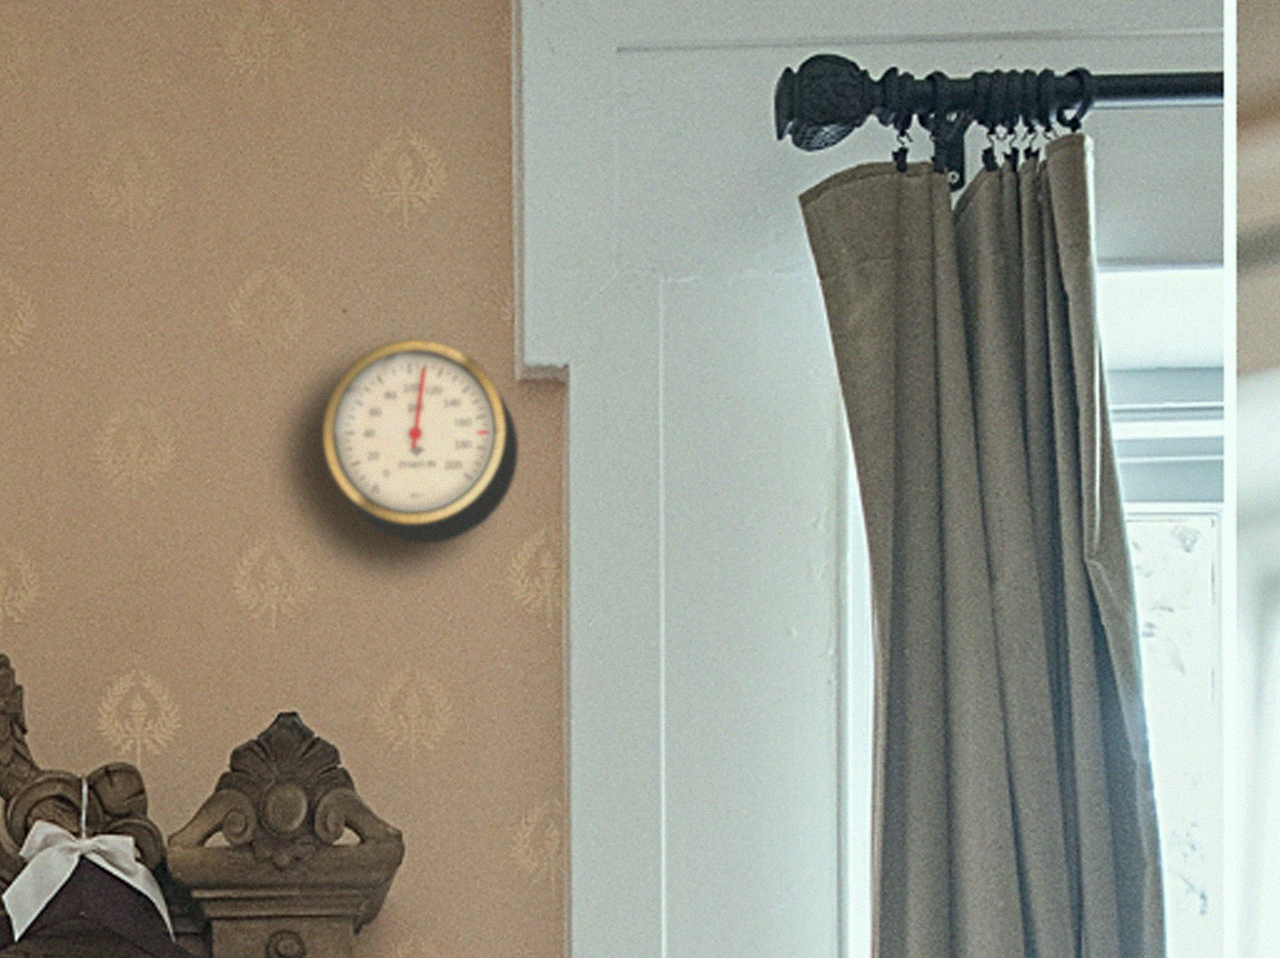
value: **110** psi
